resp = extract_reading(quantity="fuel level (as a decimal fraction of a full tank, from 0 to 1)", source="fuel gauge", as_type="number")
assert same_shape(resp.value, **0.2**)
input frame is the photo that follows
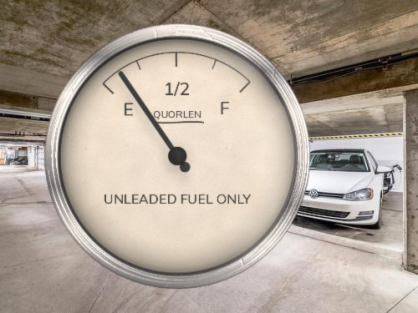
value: **0.125**
